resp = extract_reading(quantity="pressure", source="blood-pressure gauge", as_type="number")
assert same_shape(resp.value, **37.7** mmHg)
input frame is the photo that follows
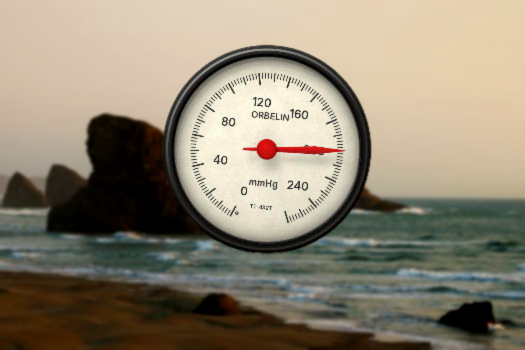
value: **200** mmHg
